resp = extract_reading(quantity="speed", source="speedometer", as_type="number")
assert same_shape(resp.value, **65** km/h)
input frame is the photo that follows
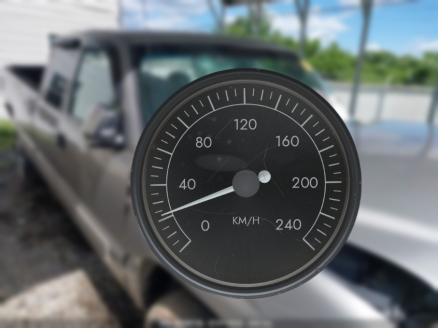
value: **22.5** km/h
